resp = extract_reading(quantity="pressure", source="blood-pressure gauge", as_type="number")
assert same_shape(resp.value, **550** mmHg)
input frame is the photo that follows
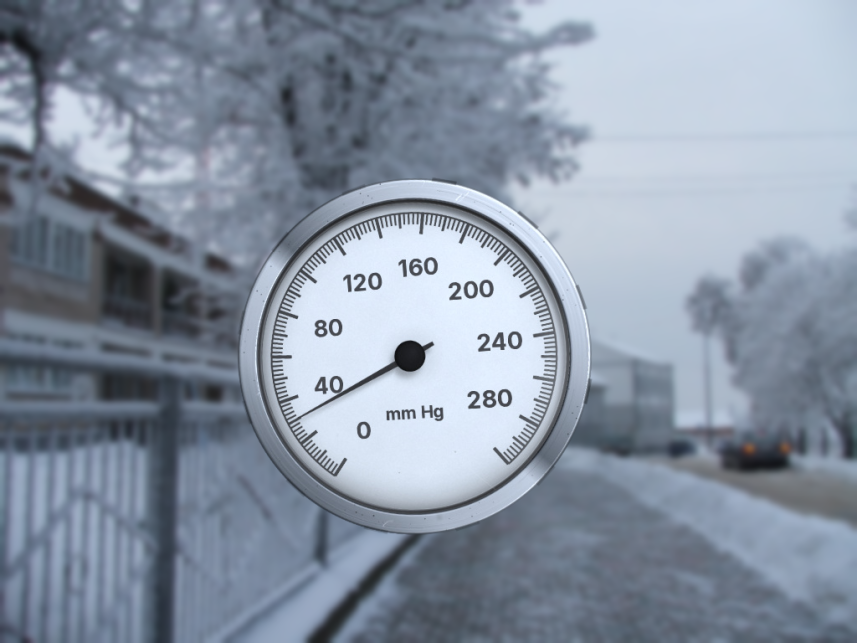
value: **30** mmHg
